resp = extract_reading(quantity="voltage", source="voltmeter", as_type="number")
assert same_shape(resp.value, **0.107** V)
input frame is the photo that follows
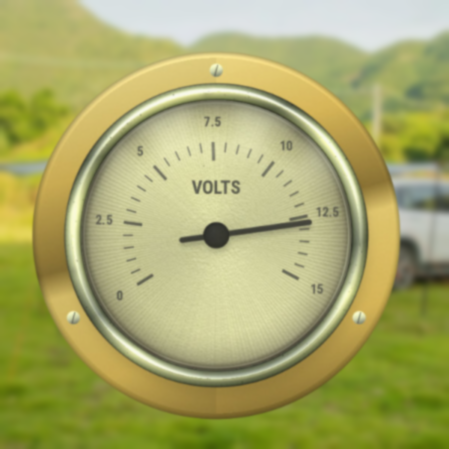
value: **12.75** V
